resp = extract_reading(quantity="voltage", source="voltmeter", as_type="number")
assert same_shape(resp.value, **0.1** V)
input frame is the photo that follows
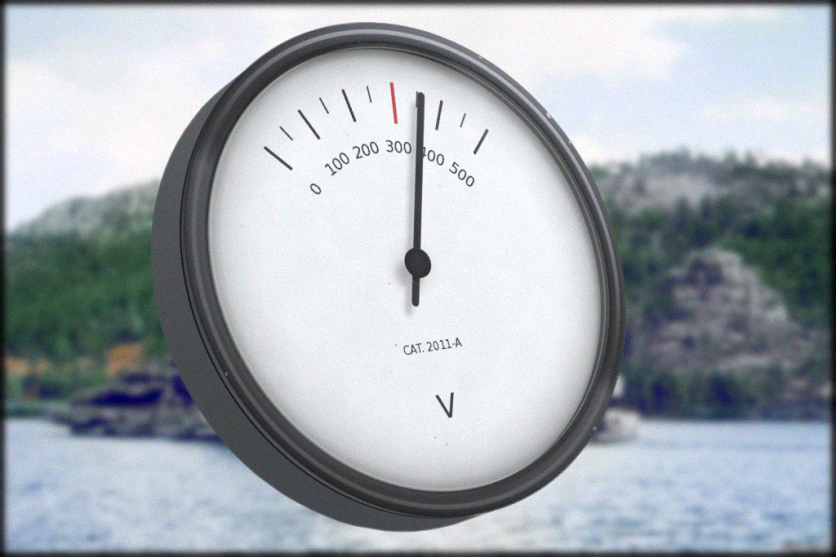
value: **350** V
